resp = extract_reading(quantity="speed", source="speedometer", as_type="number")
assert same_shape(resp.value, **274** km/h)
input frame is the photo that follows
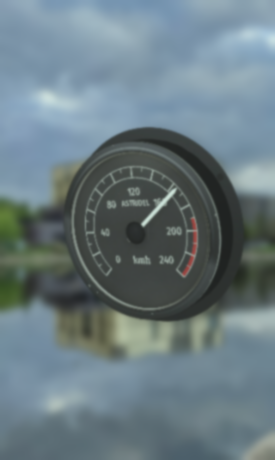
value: **165** km/h
